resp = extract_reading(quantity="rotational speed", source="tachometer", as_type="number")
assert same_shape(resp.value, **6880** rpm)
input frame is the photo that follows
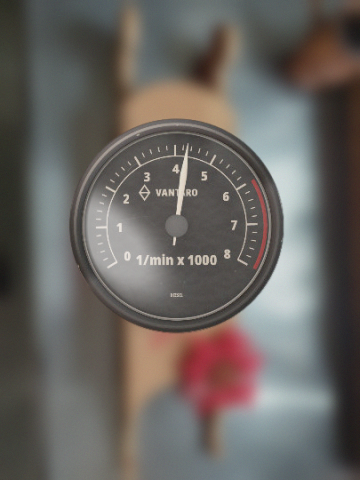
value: **4300** rpm
